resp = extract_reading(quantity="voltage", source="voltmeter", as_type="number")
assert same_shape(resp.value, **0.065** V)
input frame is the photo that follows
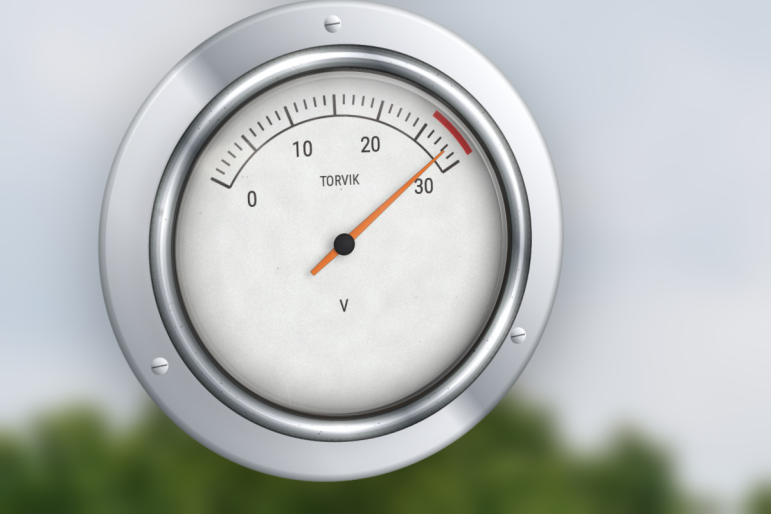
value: **28** V
